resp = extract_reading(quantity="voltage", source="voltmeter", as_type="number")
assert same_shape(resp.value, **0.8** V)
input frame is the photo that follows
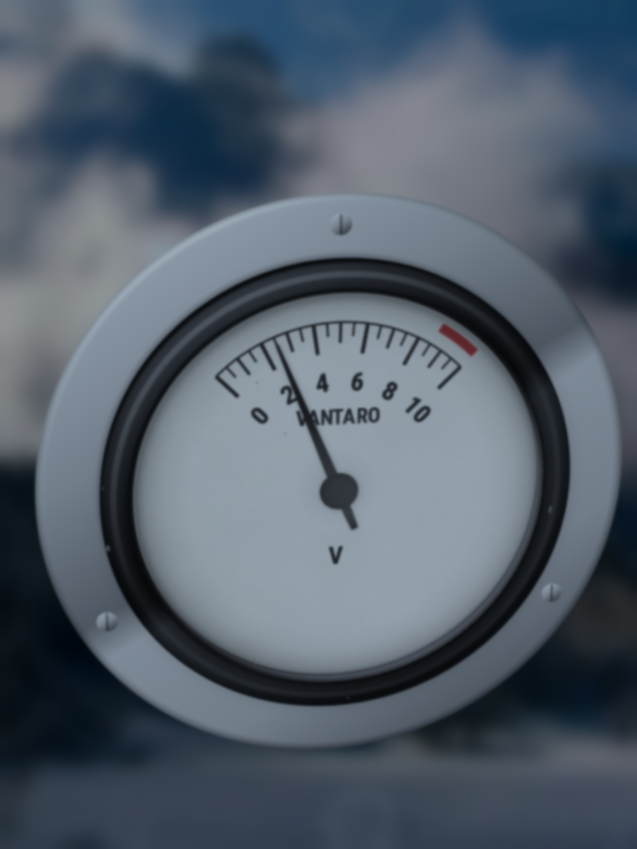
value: **2.5** V
